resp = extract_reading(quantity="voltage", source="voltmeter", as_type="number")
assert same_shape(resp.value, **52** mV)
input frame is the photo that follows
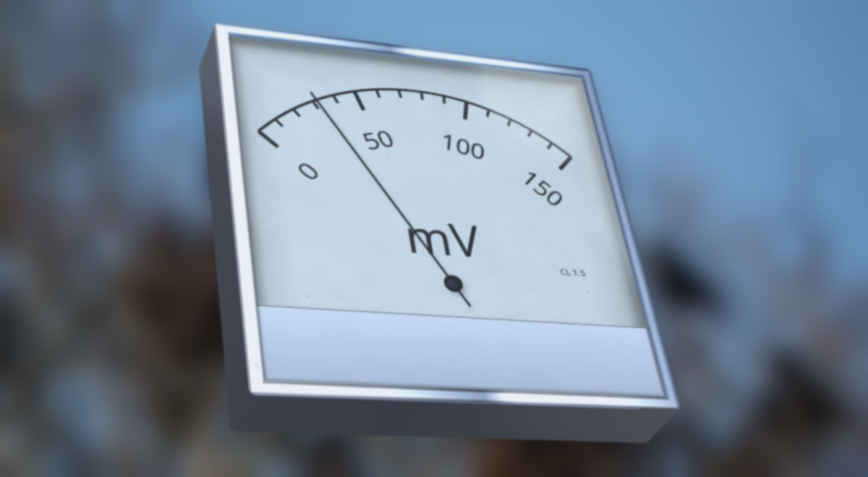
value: **30** mV
